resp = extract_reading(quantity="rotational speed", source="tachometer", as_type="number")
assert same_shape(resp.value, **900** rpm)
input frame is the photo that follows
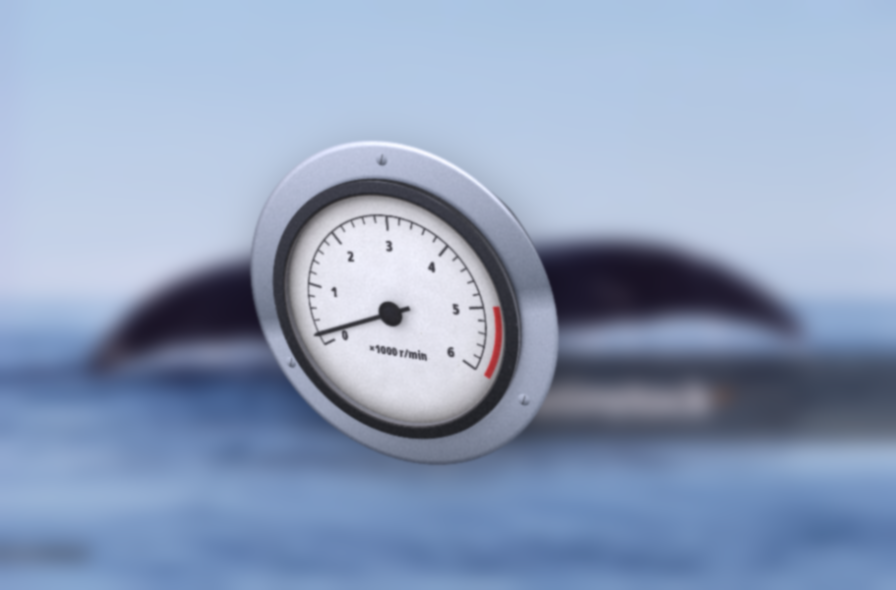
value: **200** rpm
